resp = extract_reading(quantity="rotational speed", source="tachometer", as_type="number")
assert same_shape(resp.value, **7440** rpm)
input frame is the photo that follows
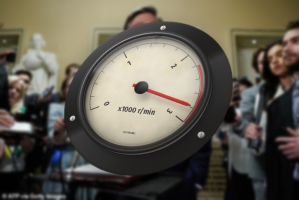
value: **2800** rpm
